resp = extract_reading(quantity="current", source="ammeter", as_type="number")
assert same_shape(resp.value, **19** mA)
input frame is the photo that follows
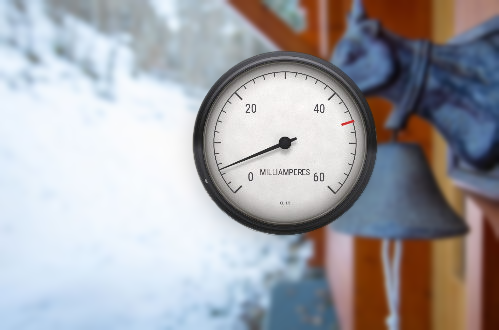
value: **5** mA
